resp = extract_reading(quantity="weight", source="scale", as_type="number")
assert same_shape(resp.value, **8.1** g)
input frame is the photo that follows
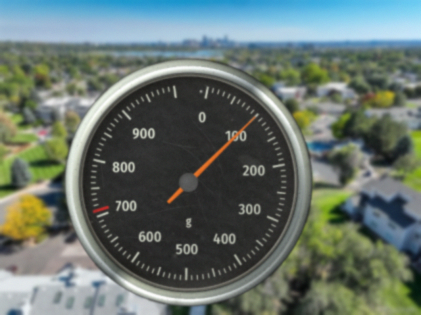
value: **100** g
